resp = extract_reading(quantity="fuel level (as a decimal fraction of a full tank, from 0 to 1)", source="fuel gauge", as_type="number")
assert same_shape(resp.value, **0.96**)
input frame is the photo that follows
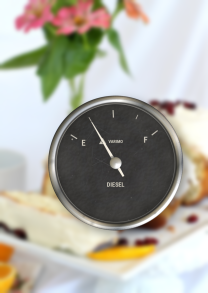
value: **0.25**
